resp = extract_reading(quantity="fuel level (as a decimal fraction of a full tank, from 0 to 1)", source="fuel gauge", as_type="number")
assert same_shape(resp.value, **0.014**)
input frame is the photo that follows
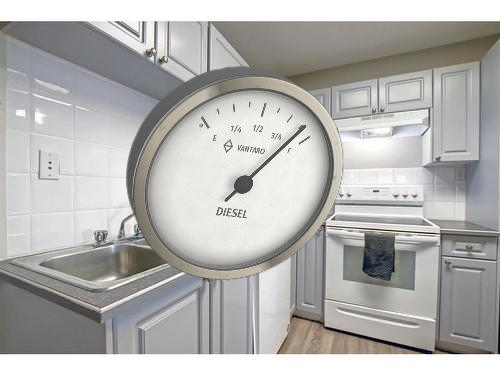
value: **0.875**
